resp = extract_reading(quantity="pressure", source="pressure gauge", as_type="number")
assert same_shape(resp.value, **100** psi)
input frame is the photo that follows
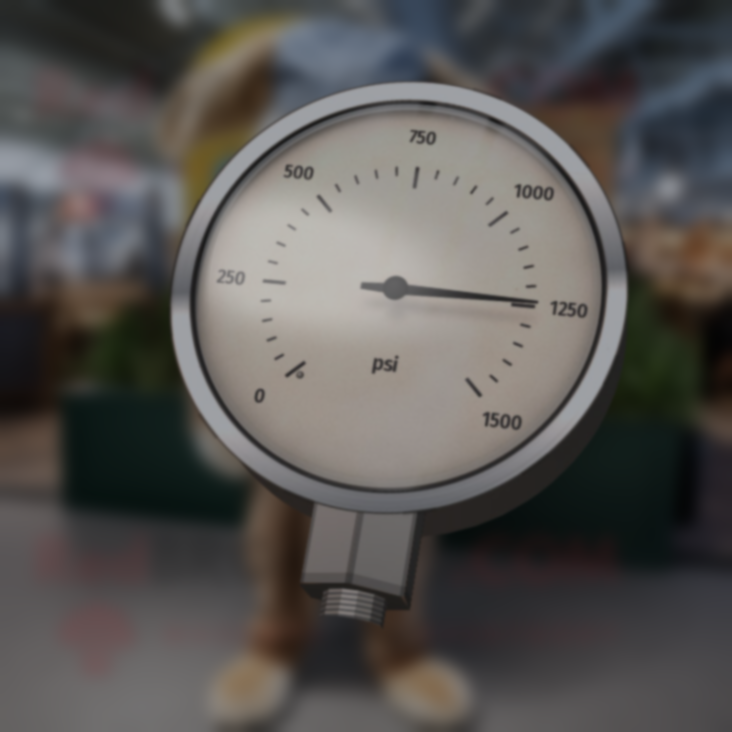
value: **1250** psi
